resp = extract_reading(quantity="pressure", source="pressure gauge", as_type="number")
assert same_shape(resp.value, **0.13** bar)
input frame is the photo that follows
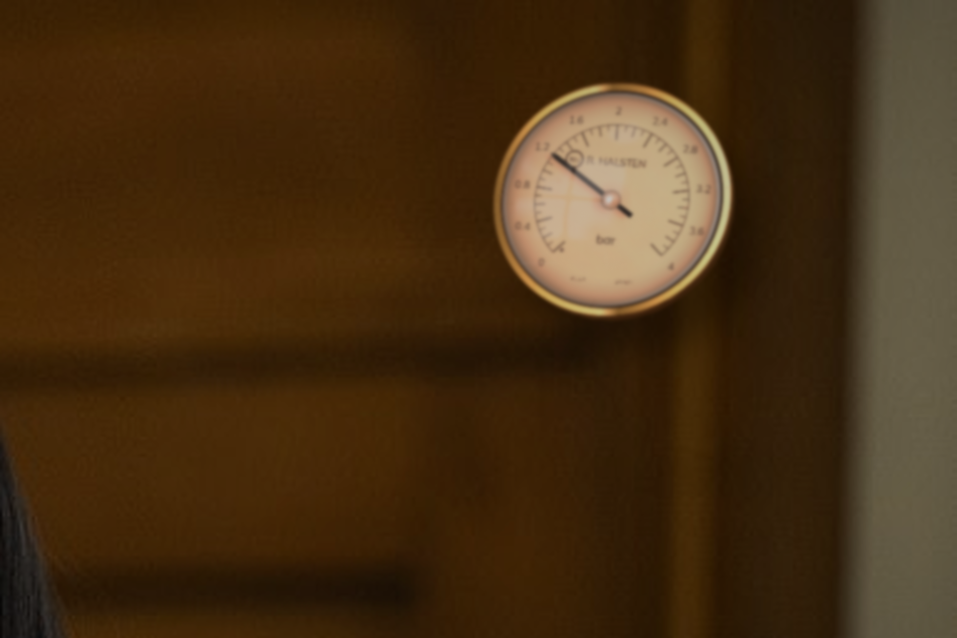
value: **1.2** bar
